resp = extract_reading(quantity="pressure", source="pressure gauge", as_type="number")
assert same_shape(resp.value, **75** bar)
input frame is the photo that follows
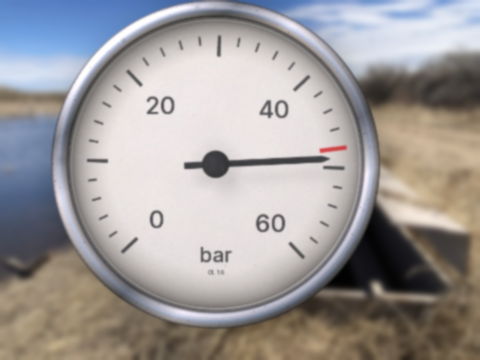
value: **49** bar
